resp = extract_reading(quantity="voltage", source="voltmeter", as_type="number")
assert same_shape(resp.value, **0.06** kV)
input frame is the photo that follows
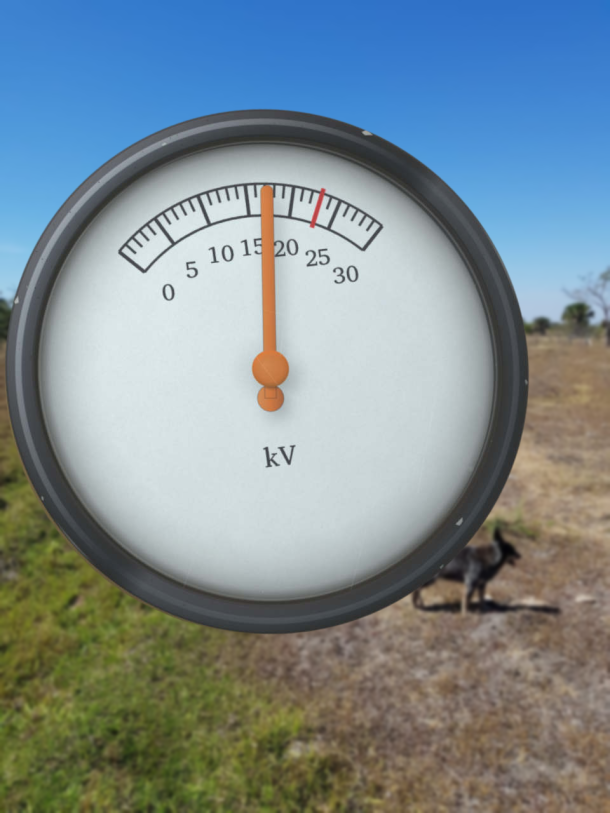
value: **17** kV
